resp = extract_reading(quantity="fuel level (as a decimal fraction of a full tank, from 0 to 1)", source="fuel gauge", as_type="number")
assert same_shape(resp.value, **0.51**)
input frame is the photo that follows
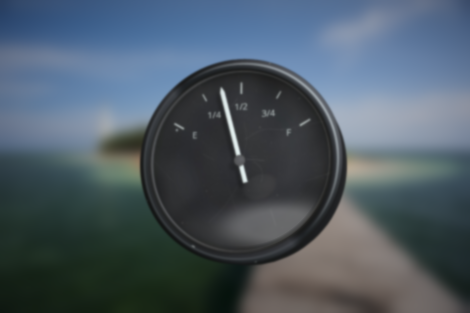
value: **0.375**
